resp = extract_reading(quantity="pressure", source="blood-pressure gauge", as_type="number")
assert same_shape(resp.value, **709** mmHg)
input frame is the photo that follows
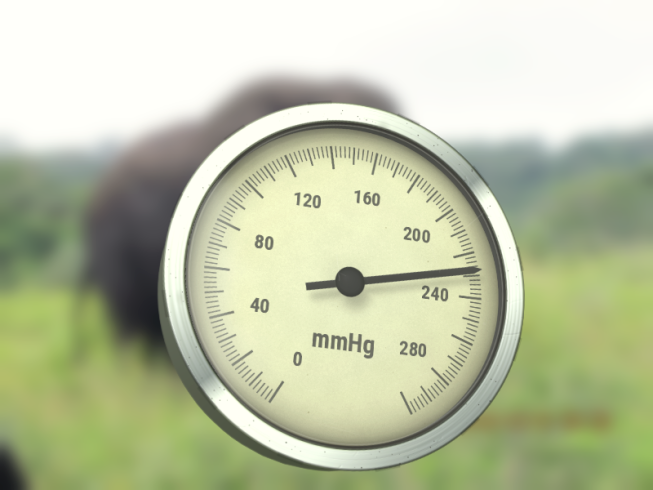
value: **228** mmHg
